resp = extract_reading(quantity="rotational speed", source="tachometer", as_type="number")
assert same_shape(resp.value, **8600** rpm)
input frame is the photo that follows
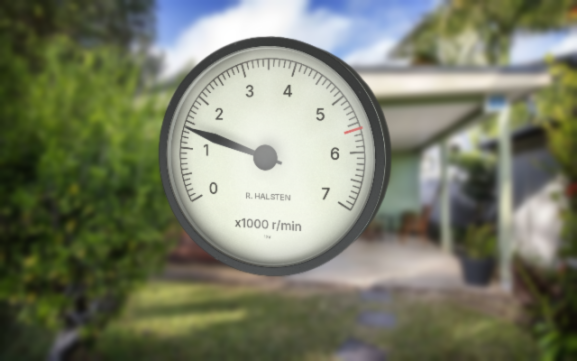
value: **1400** rpm
